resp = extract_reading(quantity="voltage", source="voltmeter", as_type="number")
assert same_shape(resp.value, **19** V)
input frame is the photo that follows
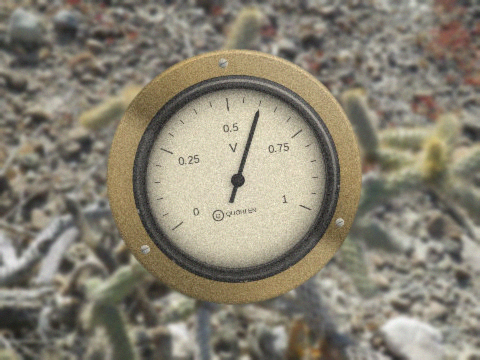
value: **0.6** V
